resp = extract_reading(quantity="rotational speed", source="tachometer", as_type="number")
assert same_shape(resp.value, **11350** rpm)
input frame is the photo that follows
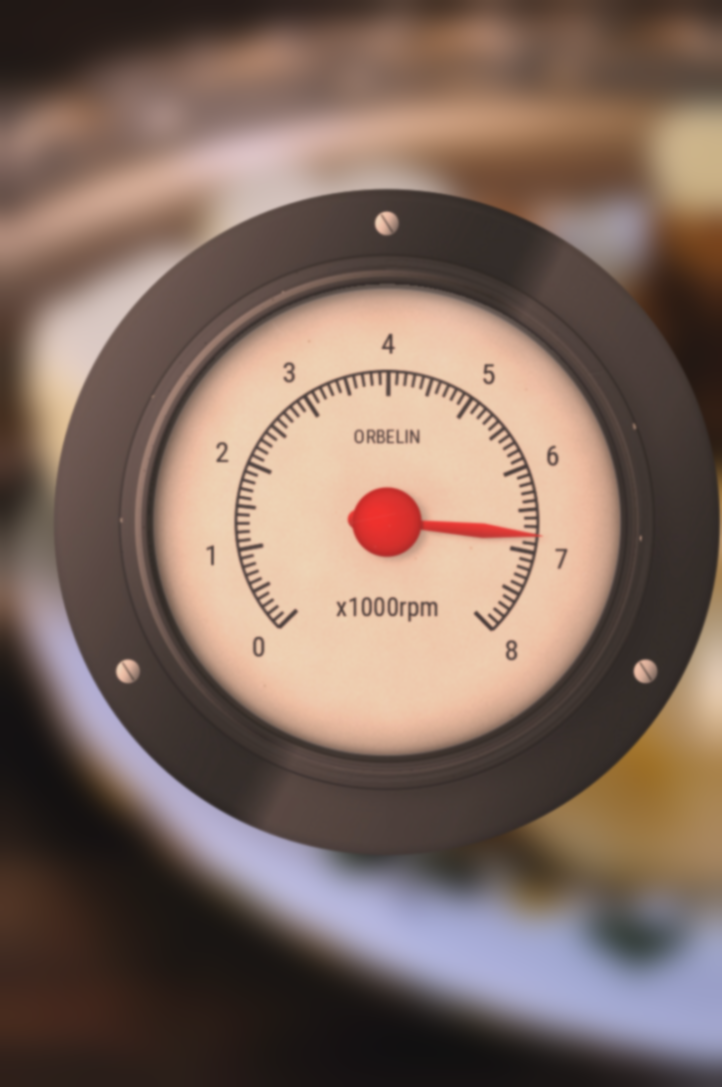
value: **6800** rpm
